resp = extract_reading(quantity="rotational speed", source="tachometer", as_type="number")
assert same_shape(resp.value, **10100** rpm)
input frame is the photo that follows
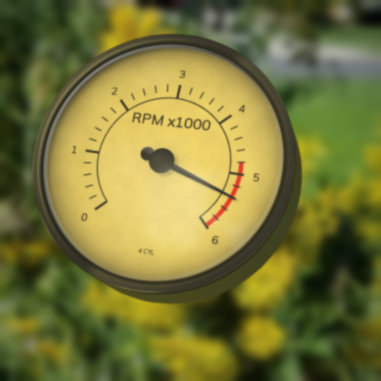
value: **5400** rpm
